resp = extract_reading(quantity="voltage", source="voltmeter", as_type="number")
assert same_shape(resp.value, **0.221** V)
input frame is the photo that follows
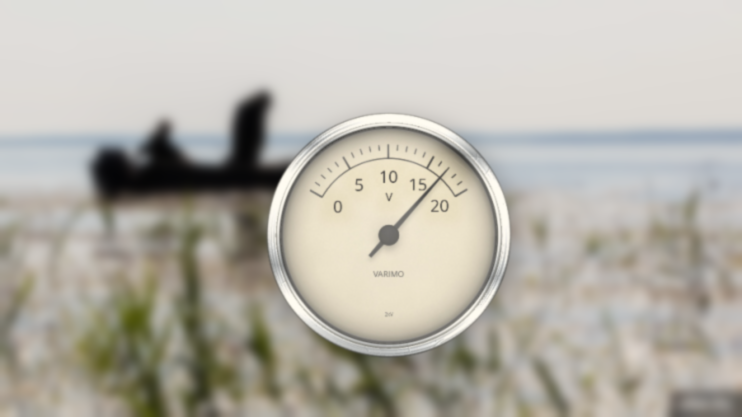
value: **17** V
